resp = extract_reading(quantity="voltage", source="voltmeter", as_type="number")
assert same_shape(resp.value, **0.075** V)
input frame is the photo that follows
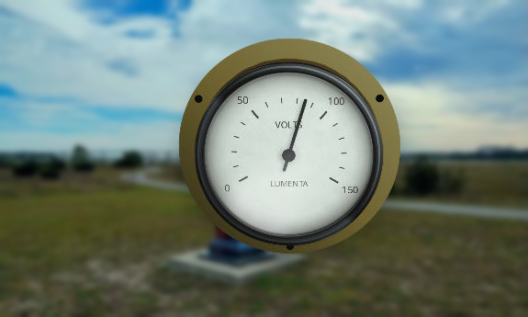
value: **85** V
